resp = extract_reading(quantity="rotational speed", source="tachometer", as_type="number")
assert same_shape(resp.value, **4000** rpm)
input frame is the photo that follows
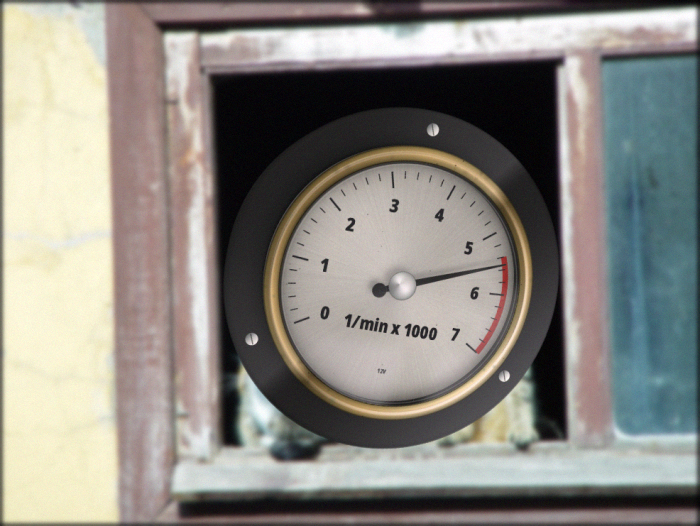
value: **5500** rpm
